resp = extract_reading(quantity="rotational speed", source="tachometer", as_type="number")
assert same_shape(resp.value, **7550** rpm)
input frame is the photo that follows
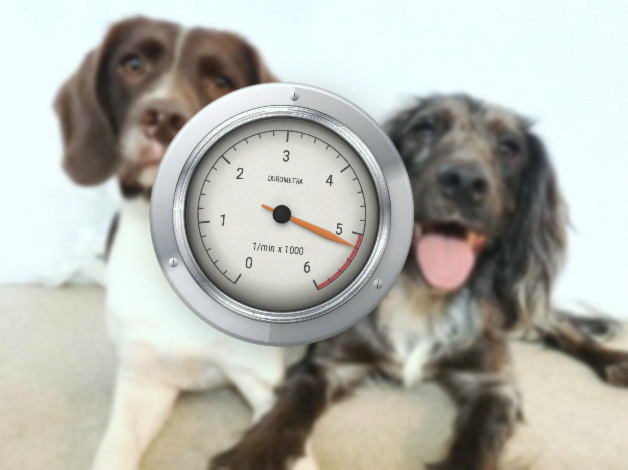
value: **5200** rpm
